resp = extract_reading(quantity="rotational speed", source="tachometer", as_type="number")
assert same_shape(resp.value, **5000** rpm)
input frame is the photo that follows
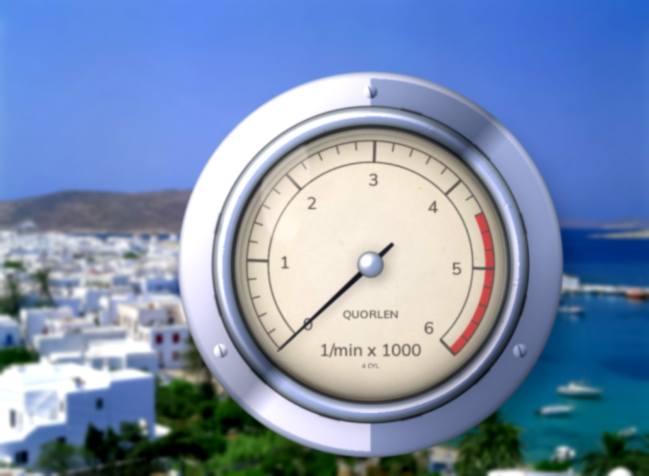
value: **0** rpm
